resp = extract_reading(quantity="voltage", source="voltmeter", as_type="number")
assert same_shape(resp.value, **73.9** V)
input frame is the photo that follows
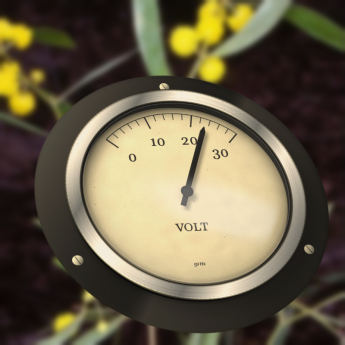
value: **23** V
